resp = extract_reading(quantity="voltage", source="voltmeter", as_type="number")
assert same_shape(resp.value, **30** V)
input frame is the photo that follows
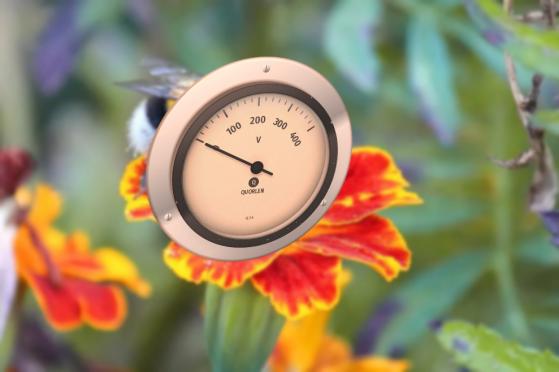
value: **0** V
